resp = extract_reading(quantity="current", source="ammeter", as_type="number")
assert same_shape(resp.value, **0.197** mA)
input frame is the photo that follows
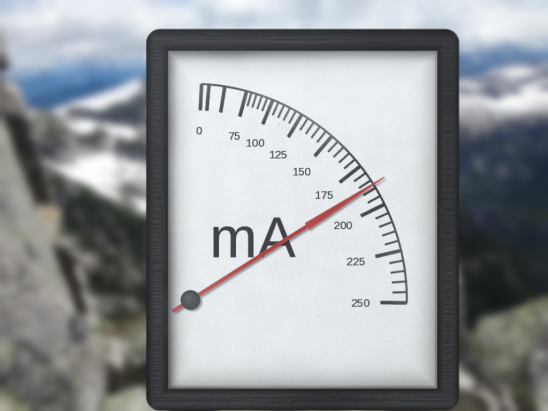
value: **187.5** mA
